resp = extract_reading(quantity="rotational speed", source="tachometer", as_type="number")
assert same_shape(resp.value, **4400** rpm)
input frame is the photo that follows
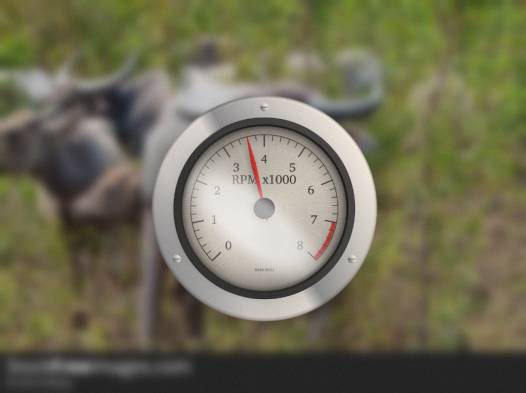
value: **3600** rpm
